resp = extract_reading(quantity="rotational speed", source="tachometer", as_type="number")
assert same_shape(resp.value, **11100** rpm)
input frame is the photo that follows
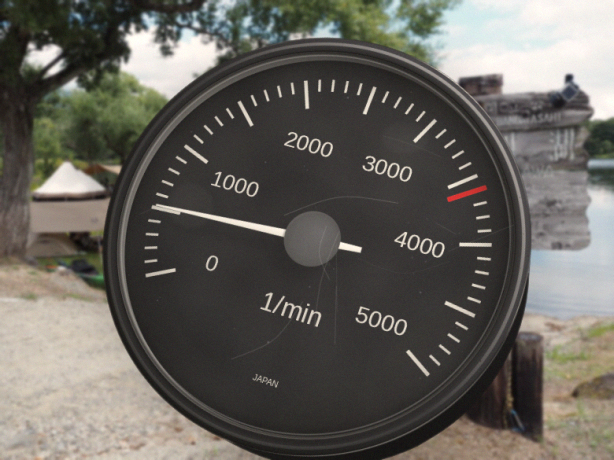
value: **500** rpm
